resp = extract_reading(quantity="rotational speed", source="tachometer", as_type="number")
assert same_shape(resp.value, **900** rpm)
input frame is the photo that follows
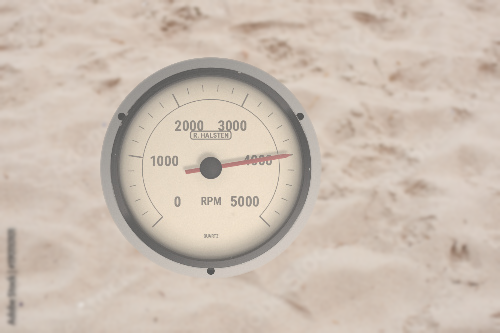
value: **4000** rpm
